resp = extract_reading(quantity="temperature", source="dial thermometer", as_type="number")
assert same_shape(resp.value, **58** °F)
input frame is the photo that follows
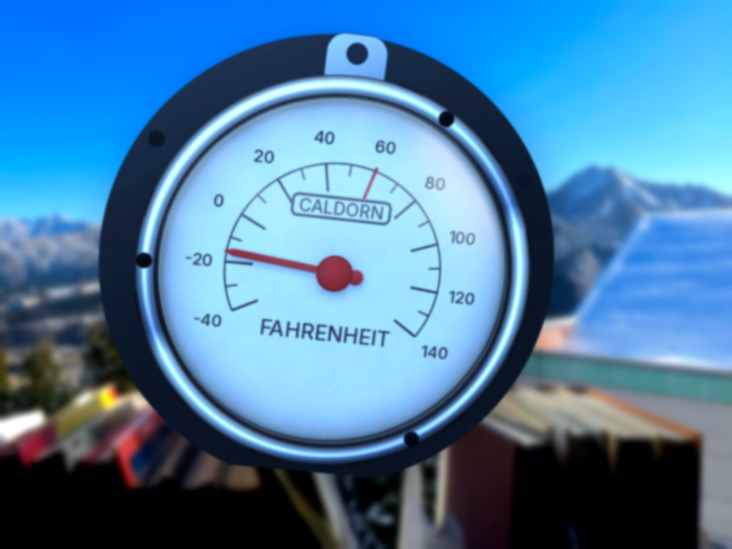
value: **-15** °F
